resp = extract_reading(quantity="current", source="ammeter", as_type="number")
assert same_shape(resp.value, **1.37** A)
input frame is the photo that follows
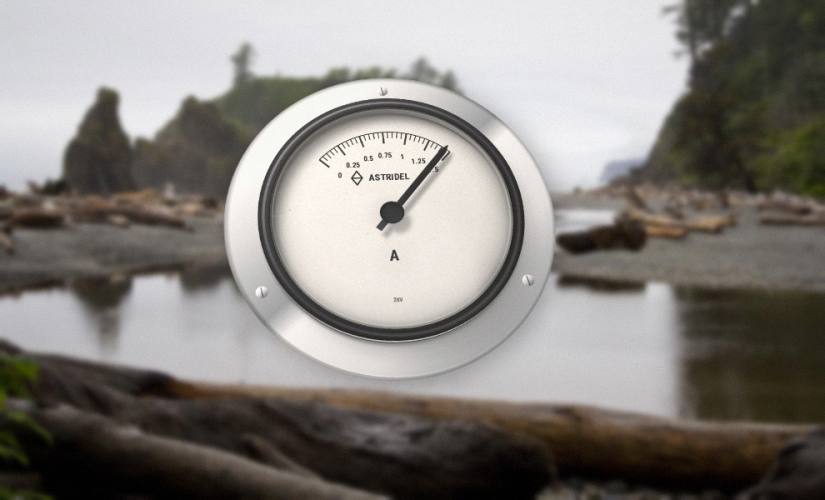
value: **1.45** A
